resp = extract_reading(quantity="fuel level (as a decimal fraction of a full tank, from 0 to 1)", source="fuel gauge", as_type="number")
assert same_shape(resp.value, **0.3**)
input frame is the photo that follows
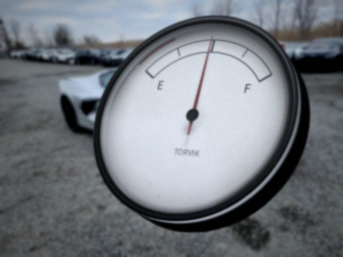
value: **0.5**
